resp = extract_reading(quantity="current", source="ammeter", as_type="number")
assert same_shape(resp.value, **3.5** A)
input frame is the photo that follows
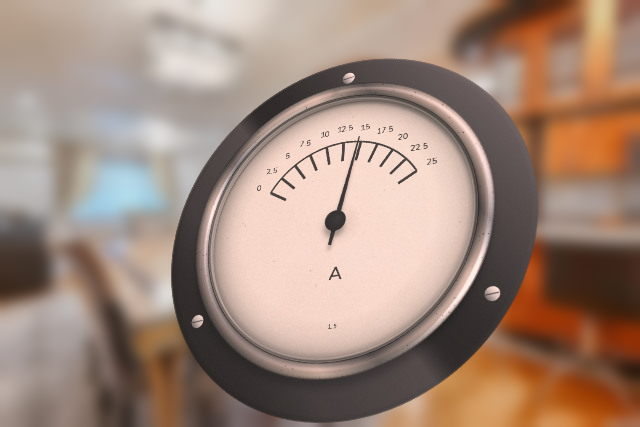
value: **15** A
